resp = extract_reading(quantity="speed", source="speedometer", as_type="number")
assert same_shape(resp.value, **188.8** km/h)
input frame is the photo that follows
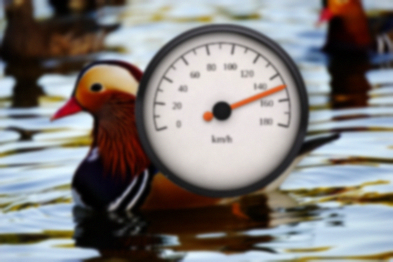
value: **150** km/h
